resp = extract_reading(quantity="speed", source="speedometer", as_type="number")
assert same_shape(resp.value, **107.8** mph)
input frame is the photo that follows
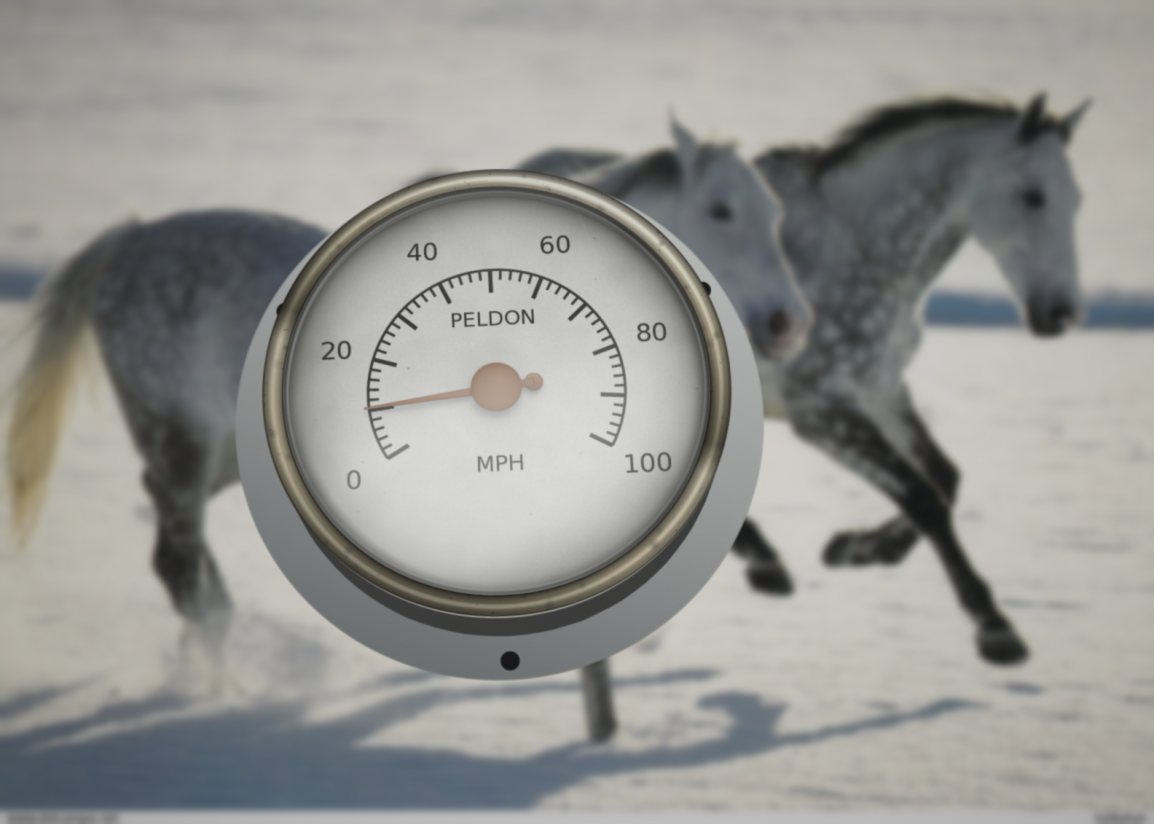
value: **10** mph
